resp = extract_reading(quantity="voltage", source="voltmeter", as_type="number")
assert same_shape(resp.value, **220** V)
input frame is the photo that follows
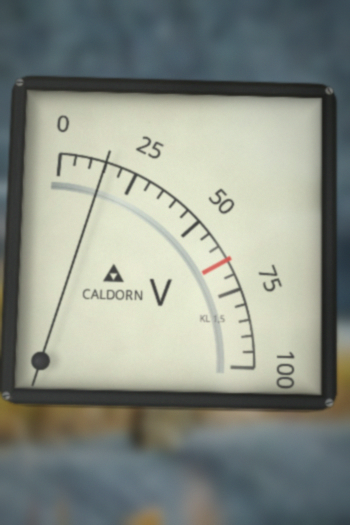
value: **15** V
